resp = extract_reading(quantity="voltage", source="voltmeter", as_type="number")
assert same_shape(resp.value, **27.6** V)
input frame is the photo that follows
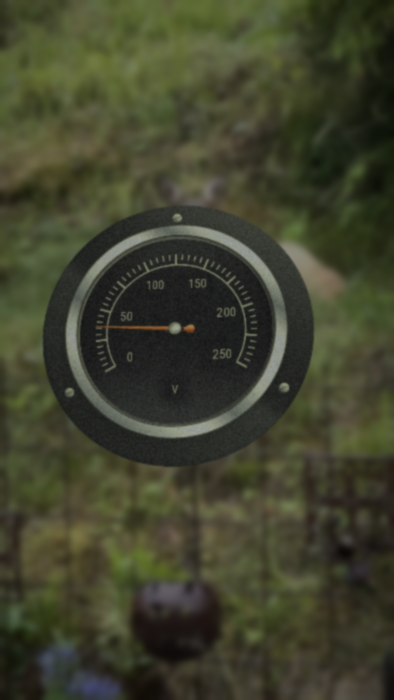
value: **35** V
